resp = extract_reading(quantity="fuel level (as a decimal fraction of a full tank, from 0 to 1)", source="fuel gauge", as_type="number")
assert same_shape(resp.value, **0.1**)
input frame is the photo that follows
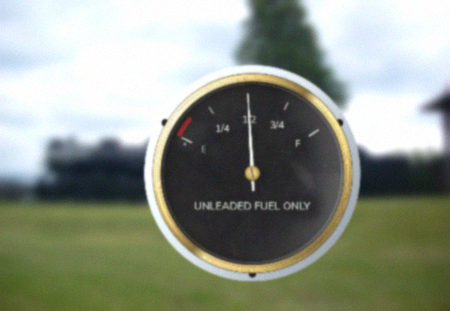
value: **0.5**
